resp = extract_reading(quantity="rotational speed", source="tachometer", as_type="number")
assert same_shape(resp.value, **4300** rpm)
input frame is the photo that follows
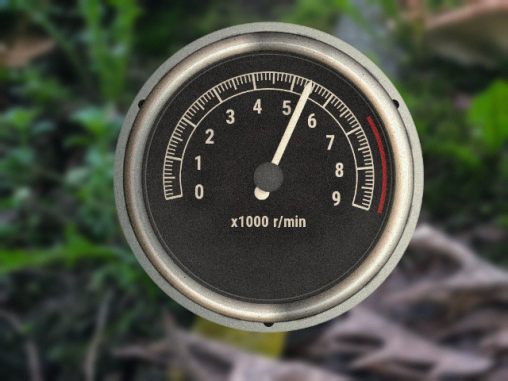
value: **5400** rpm
